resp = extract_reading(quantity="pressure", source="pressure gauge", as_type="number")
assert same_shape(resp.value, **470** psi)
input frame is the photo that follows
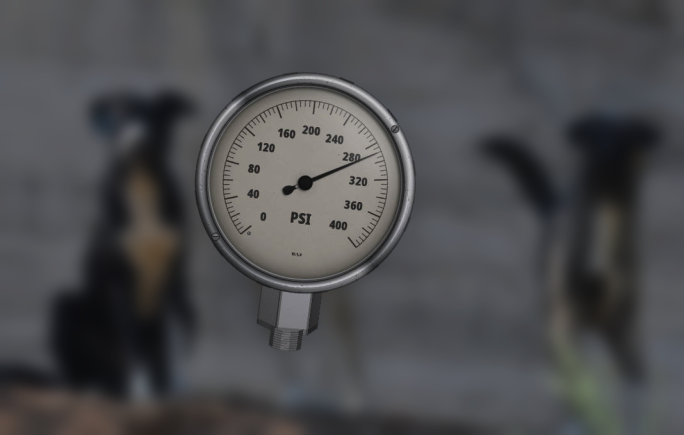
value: **290** psi
